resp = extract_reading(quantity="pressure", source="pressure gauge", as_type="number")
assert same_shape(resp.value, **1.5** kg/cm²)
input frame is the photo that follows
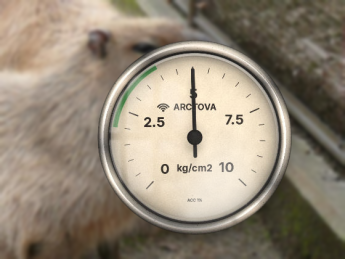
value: **5** kg/cm²
